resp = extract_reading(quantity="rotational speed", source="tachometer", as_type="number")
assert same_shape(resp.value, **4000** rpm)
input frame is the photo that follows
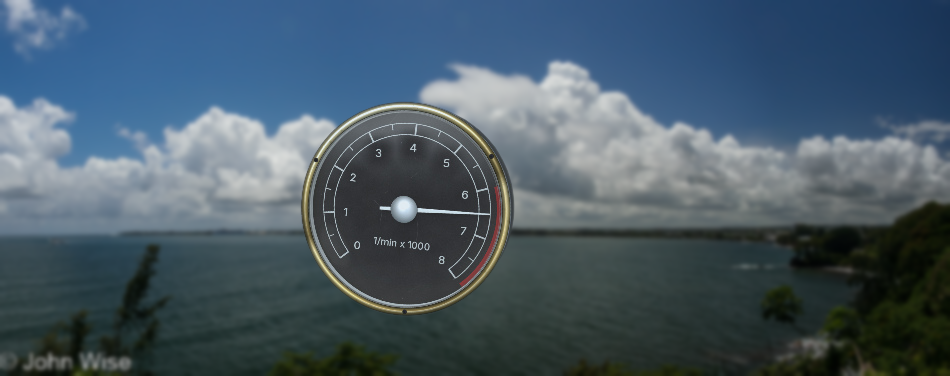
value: **6500** rpm
